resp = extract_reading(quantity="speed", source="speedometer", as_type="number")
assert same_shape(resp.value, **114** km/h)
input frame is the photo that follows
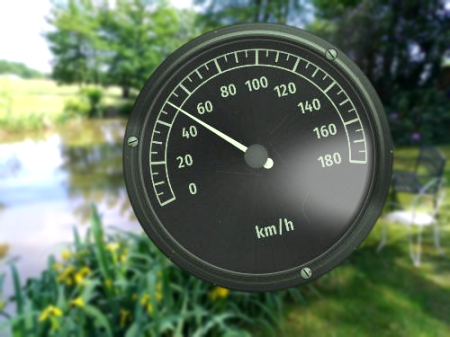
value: **50** km/h
